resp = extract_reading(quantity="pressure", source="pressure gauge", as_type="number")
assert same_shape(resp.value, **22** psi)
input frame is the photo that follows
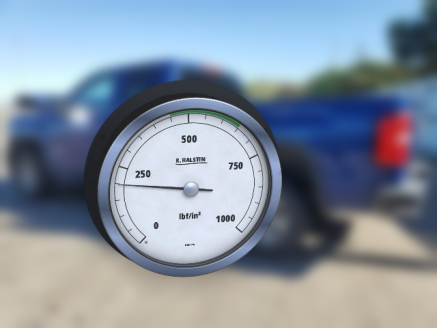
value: **200** psi
